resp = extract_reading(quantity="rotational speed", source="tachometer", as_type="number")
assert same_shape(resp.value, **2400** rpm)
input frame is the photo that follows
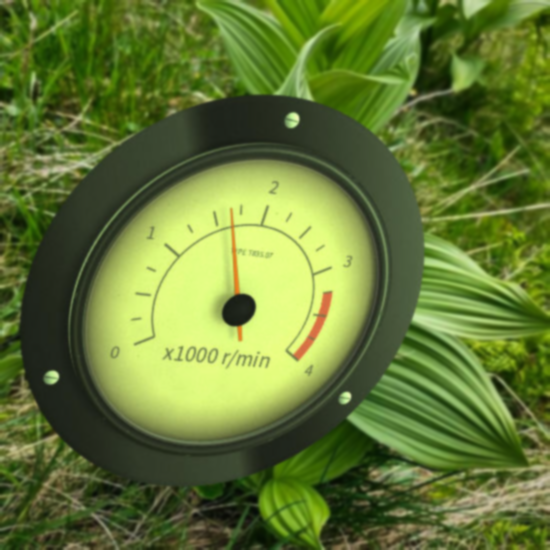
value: **1625** rpm
